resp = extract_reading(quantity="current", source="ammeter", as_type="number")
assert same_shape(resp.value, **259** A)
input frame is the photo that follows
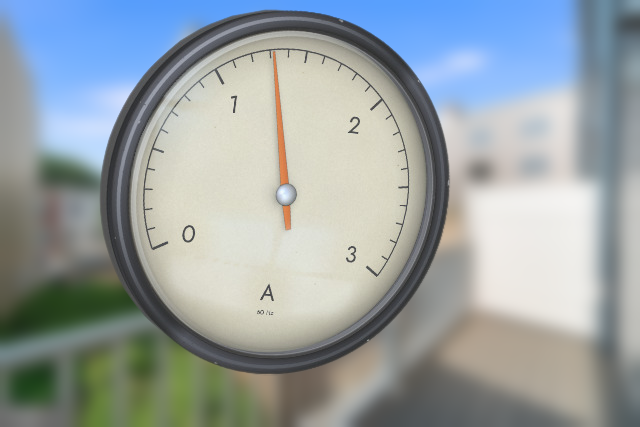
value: **1.3** A
